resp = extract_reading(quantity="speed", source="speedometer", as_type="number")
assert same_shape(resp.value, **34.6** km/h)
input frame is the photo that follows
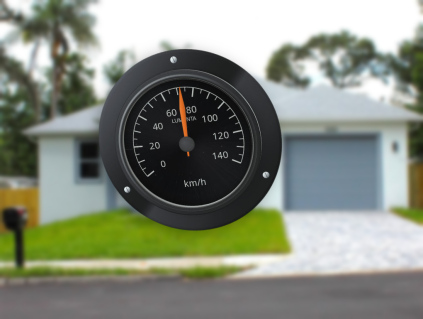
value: **72.5** km/h
